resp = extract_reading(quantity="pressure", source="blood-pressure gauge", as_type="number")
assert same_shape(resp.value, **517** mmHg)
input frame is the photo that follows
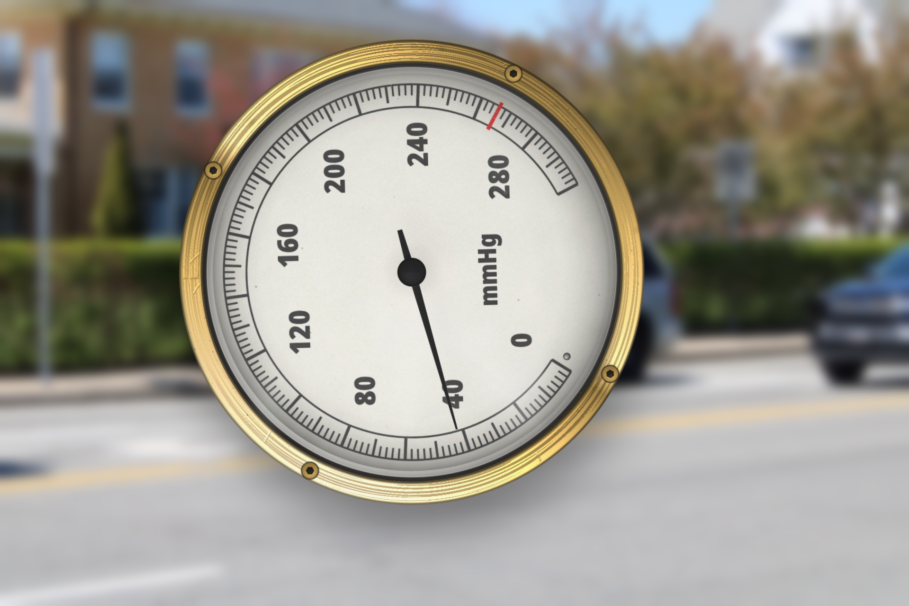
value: **42** mmHg
